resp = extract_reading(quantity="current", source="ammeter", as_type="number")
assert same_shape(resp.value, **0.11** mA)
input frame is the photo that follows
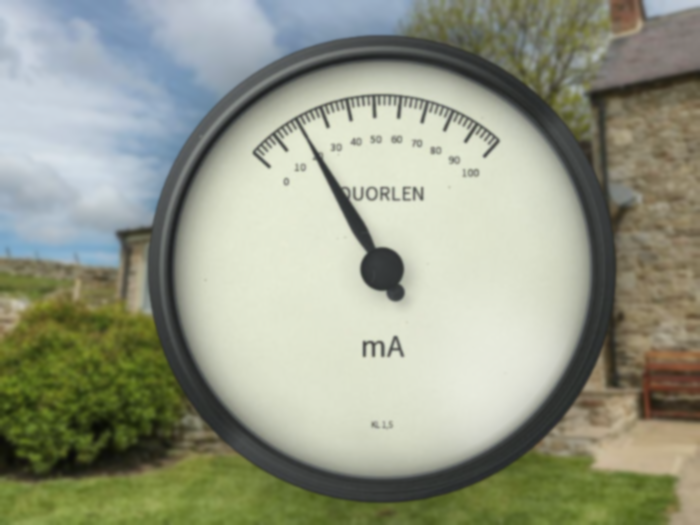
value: **20** mA
